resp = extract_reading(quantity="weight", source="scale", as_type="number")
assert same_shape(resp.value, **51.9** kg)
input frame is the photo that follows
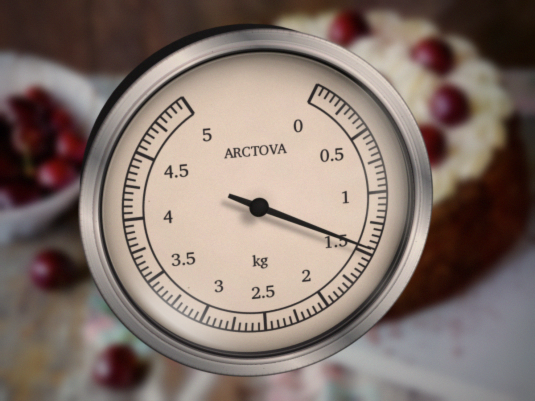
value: **1.45** kg
